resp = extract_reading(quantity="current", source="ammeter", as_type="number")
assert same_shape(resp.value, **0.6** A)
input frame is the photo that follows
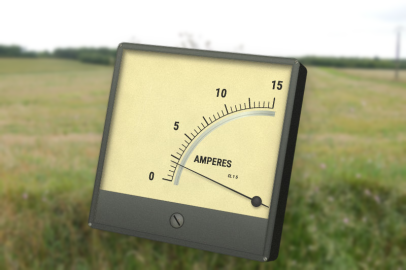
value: **2** A
